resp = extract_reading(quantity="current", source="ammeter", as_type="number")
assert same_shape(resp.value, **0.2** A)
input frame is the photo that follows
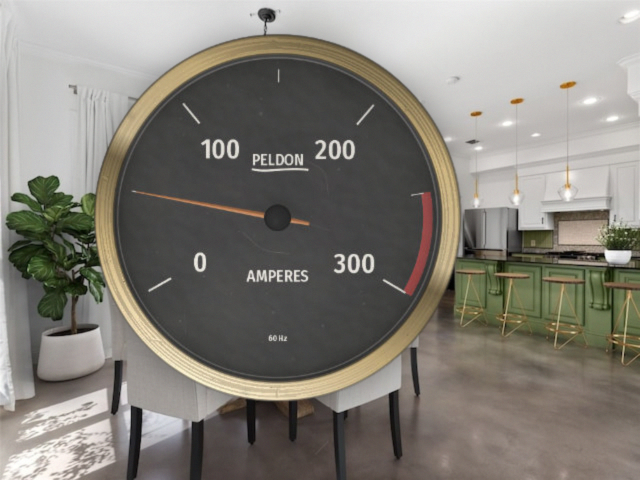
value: **50** A
